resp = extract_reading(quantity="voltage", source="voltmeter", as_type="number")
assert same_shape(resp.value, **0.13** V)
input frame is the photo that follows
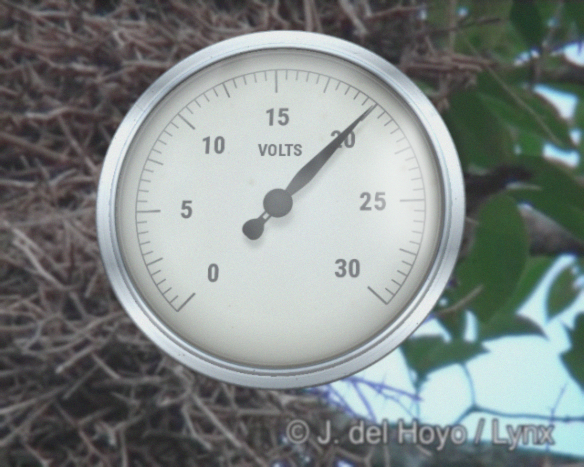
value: **20** V
